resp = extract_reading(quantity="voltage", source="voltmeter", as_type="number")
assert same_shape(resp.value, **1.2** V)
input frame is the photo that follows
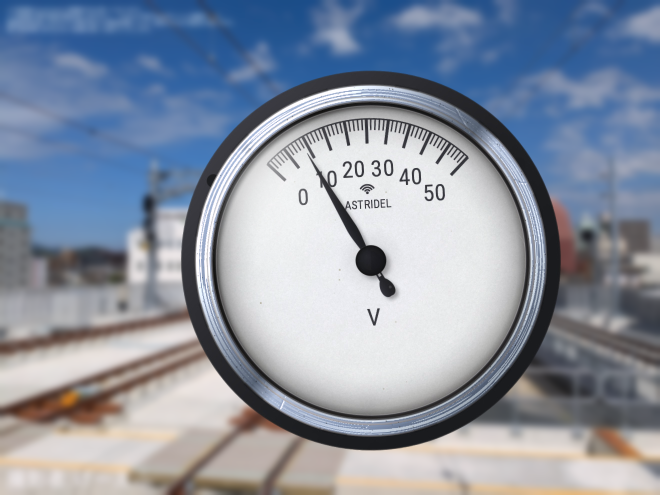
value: **9** V
